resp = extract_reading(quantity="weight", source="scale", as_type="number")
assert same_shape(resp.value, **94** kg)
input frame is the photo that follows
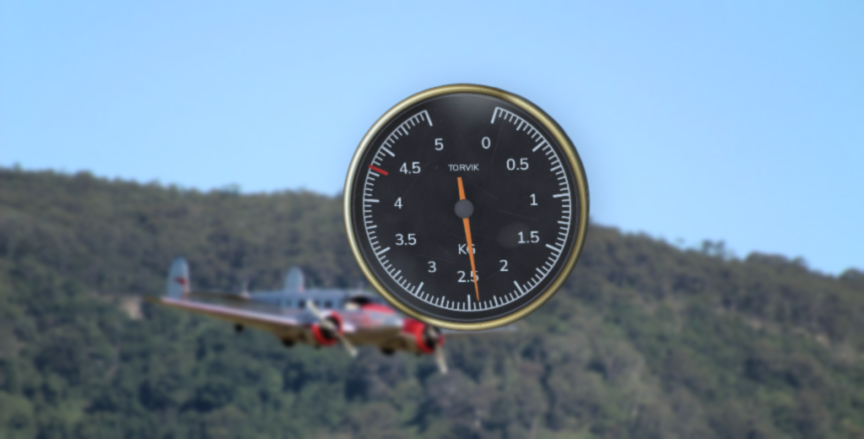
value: **2.4** kg
